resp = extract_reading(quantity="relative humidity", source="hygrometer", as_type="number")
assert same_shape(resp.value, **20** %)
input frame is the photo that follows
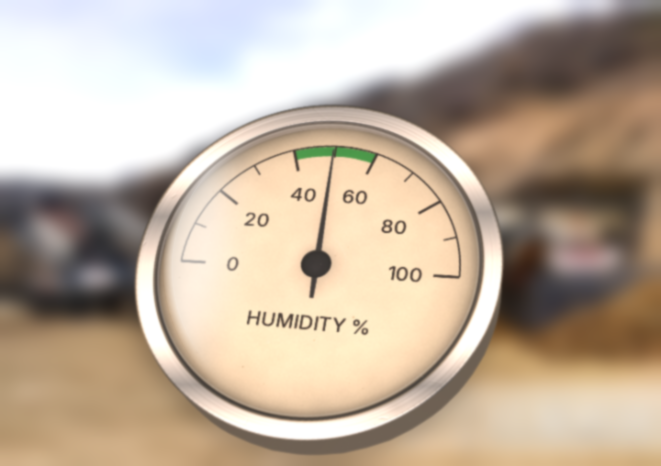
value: **50** %
